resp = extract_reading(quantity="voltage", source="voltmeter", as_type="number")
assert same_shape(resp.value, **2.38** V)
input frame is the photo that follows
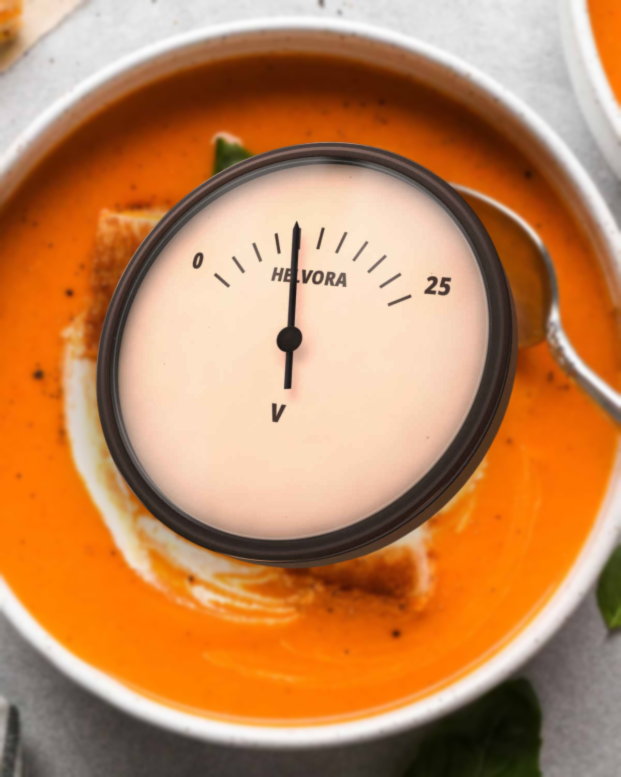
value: **10** V
